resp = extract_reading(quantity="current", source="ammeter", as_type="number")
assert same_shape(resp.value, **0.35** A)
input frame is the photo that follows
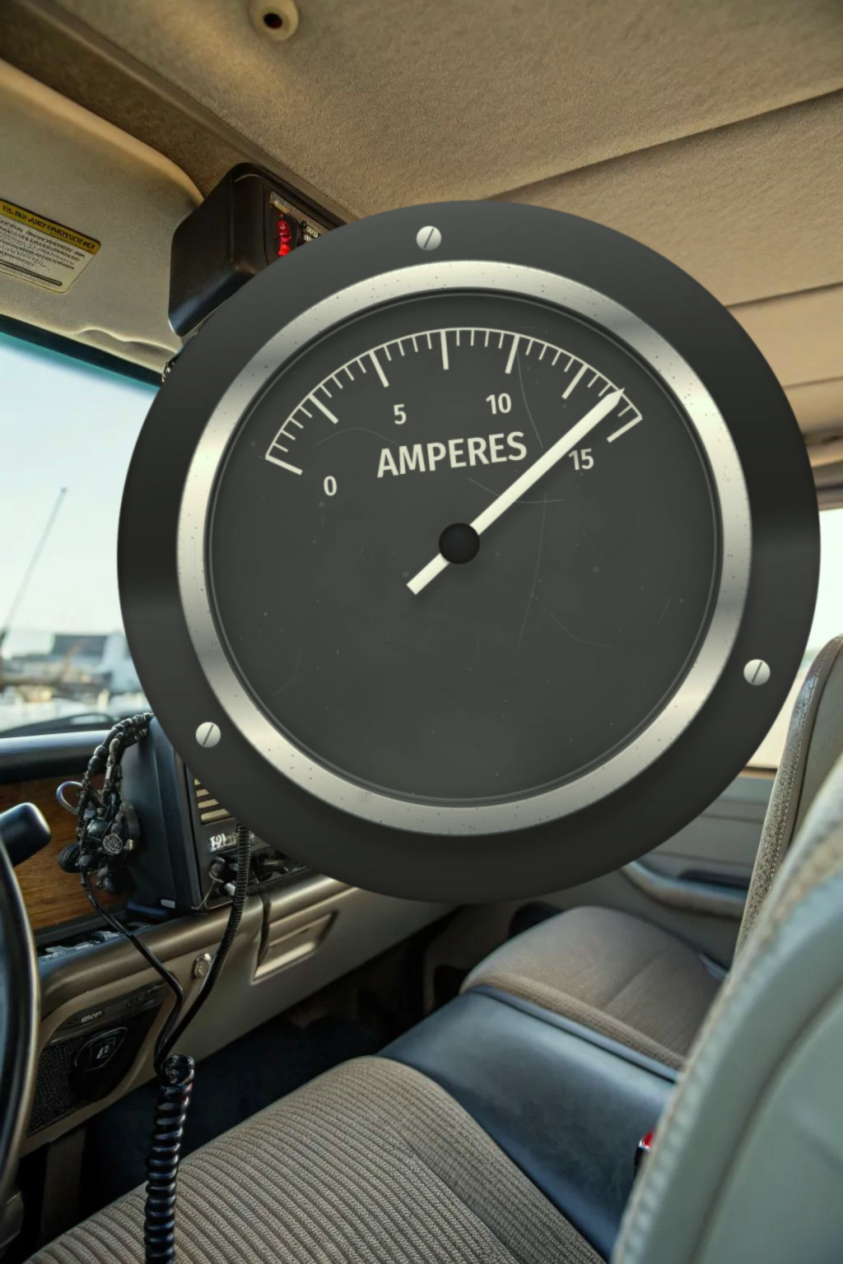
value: **14** A
